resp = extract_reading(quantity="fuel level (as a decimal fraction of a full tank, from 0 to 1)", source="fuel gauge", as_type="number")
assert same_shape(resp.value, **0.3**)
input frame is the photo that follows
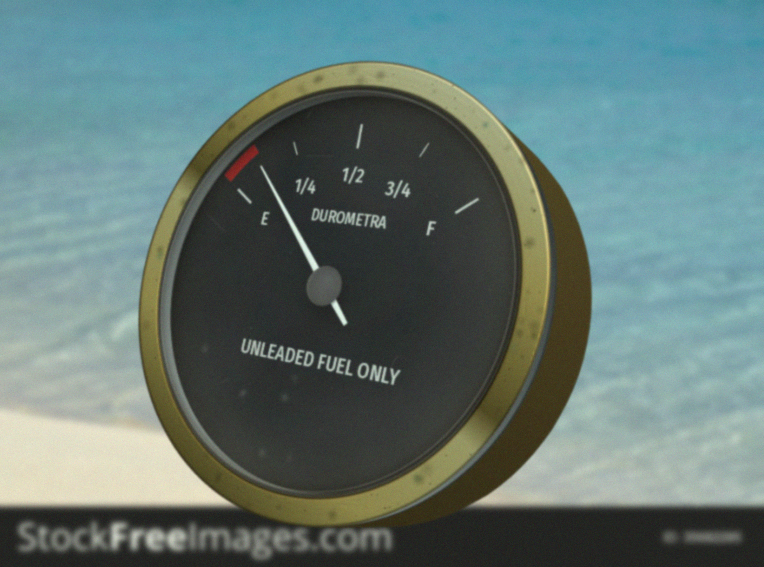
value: **0.125**
